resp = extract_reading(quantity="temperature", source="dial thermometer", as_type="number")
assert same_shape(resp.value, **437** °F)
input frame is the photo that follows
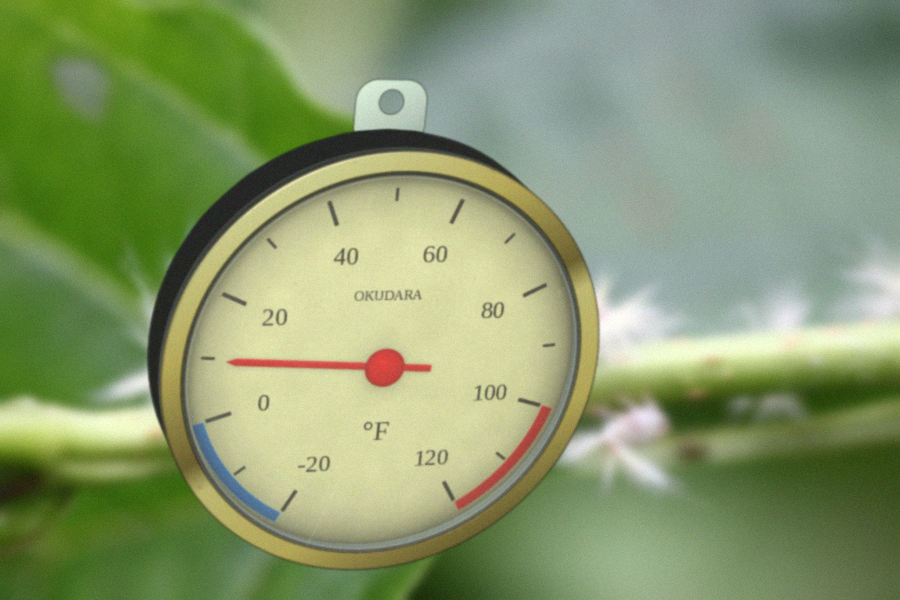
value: **10** °F
